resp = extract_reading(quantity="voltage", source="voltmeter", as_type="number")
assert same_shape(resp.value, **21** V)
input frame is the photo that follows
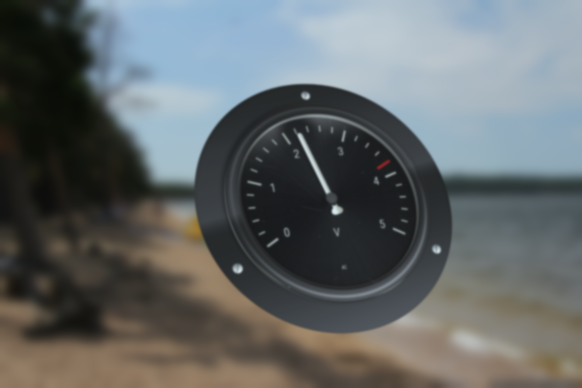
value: **2.2** V
